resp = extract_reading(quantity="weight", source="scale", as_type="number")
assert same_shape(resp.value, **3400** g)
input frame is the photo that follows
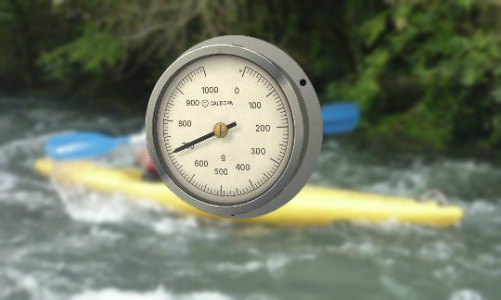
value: **700** g
